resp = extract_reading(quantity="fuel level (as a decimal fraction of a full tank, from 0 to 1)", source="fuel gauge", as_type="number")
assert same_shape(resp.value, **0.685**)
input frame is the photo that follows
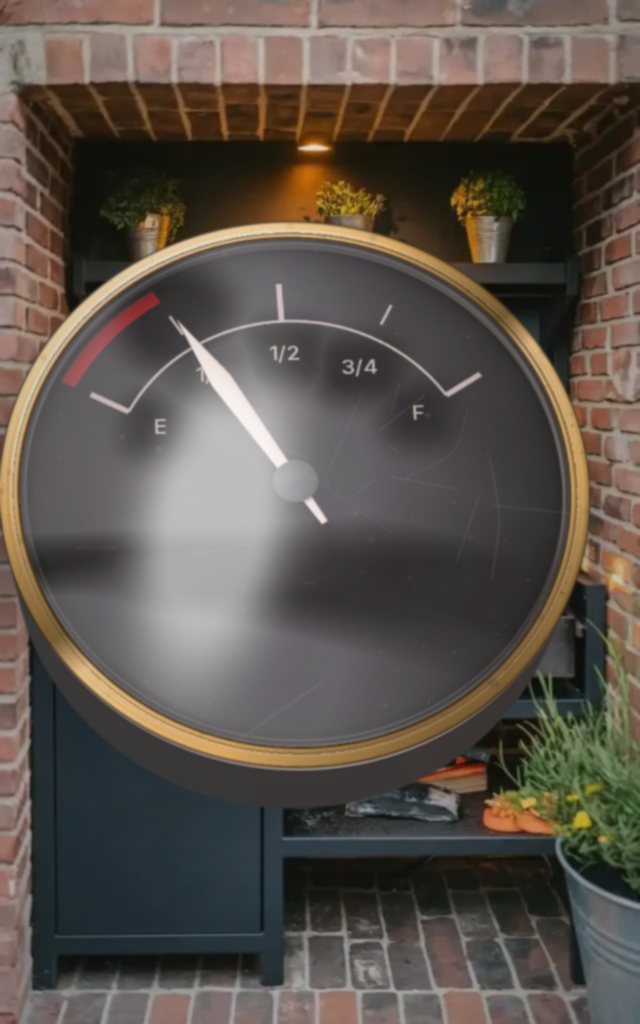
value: **0.25**
